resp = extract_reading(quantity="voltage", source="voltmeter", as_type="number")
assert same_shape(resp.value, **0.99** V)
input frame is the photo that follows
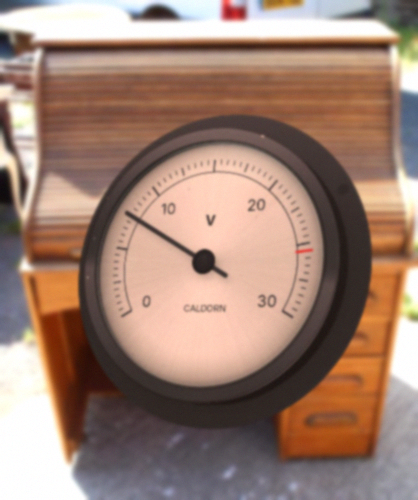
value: **7.5** V
